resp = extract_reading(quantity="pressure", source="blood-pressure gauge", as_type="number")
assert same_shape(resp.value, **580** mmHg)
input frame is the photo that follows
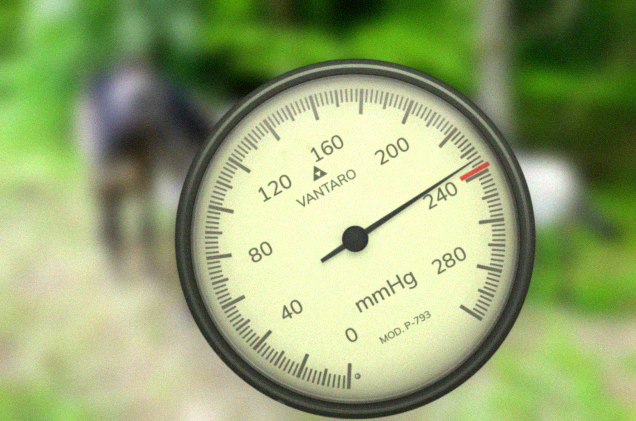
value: **234** mmHg
